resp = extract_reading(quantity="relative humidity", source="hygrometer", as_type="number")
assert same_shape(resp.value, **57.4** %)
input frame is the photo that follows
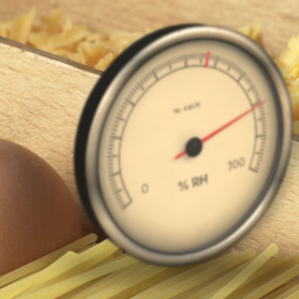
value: **80** %
